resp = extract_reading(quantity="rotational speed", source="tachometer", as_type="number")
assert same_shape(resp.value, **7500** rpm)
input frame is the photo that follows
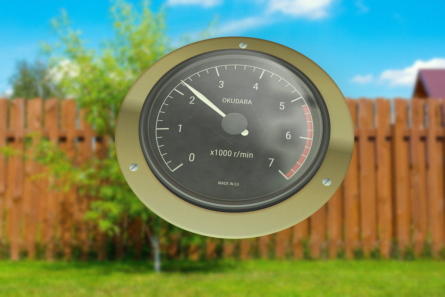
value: **2200** rpm
